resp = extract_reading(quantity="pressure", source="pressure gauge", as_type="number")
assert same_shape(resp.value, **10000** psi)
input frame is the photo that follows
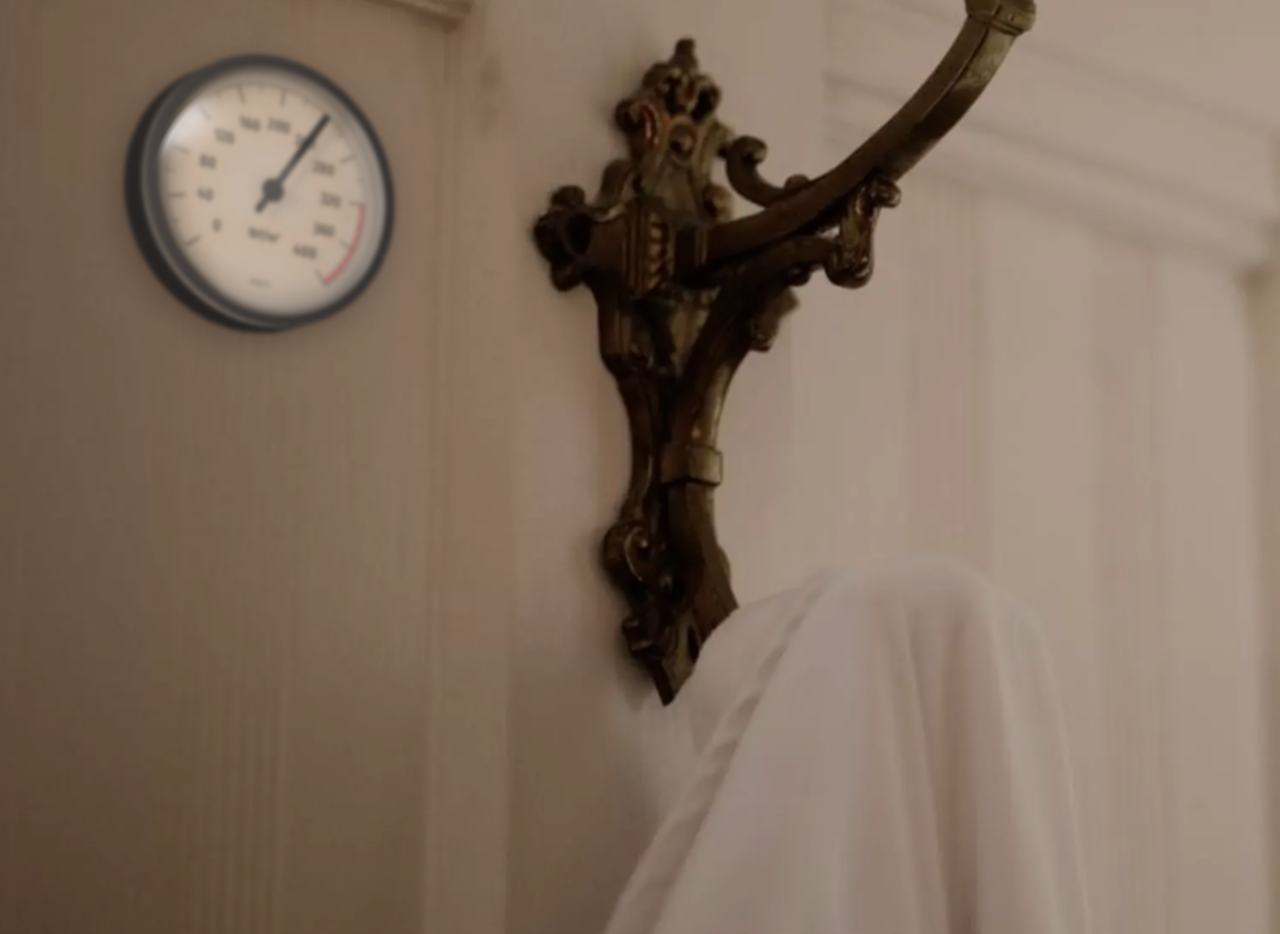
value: **240** psi
